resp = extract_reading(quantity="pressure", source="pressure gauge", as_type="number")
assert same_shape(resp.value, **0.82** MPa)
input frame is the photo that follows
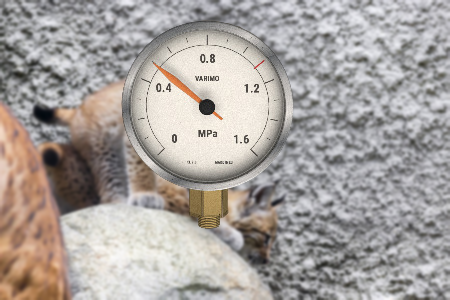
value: **0.5** MPa
